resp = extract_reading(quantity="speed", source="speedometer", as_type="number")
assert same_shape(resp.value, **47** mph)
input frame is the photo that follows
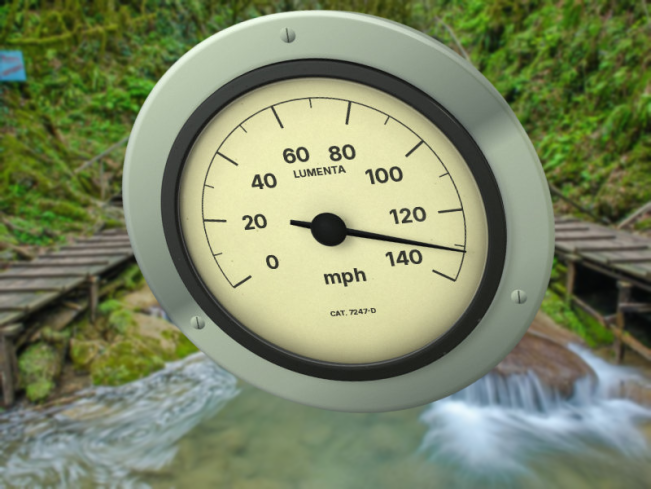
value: **130** mph
